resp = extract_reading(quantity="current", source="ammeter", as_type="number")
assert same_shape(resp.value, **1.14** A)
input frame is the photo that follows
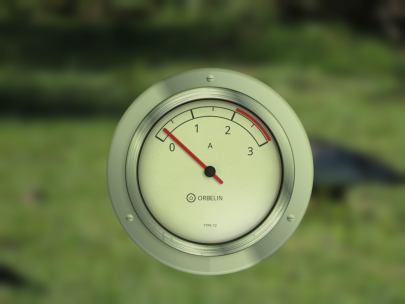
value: **0.25** A
